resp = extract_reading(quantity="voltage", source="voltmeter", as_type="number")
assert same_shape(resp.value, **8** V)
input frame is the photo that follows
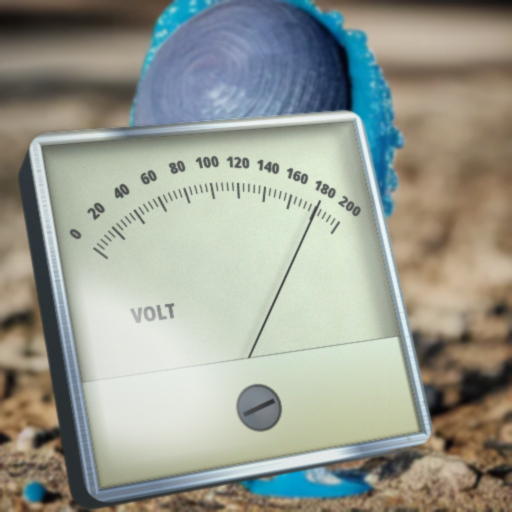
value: **180** V
